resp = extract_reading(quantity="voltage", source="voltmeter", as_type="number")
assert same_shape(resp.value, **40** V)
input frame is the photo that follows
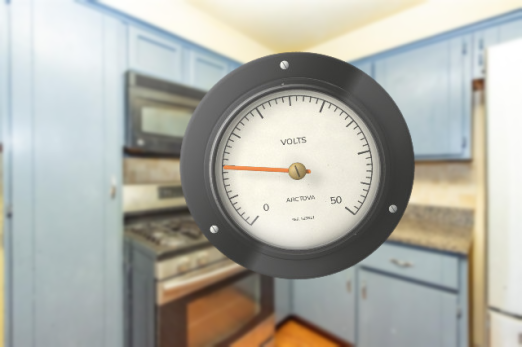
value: **10** V
